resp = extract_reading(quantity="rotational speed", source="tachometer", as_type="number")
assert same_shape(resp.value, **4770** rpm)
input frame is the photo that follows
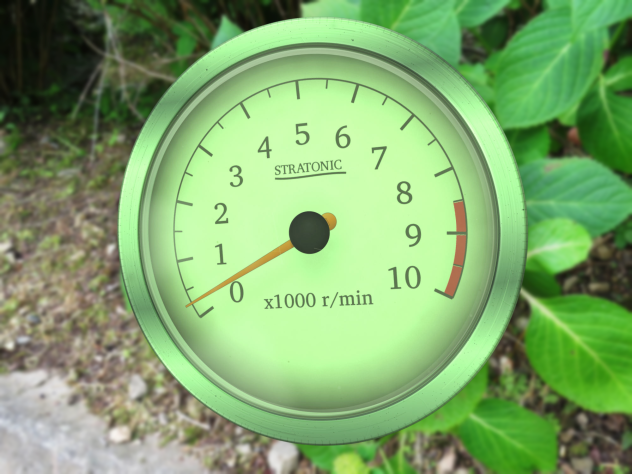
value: **250** rpm
